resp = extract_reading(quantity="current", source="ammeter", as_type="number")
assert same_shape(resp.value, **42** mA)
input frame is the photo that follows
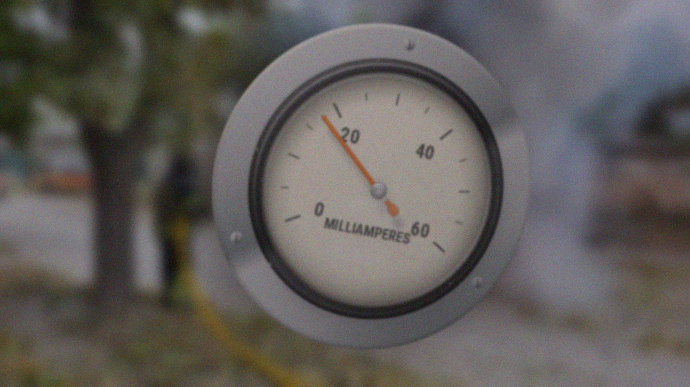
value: **17.5** mA
